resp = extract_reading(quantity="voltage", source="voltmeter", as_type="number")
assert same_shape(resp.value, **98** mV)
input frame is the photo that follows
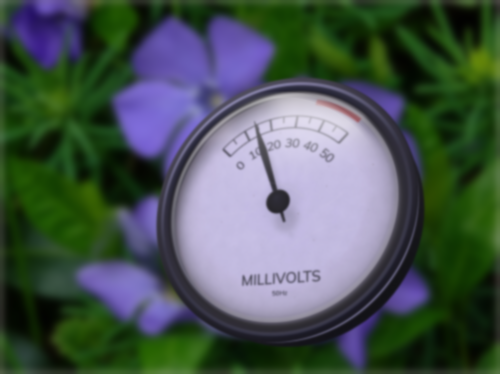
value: **15** mV
